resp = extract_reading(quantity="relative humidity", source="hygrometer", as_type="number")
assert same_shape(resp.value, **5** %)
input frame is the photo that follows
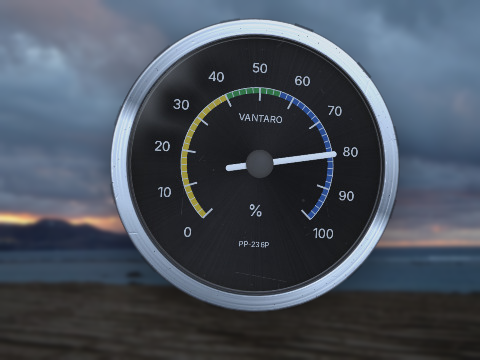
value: **80** %
